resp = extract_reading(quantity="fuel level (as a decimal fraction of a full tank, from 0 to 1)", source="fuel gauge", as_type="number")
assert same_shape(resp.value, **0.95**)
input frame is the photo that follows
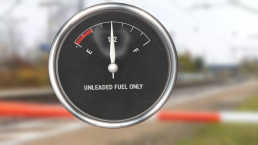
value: **0.5**
